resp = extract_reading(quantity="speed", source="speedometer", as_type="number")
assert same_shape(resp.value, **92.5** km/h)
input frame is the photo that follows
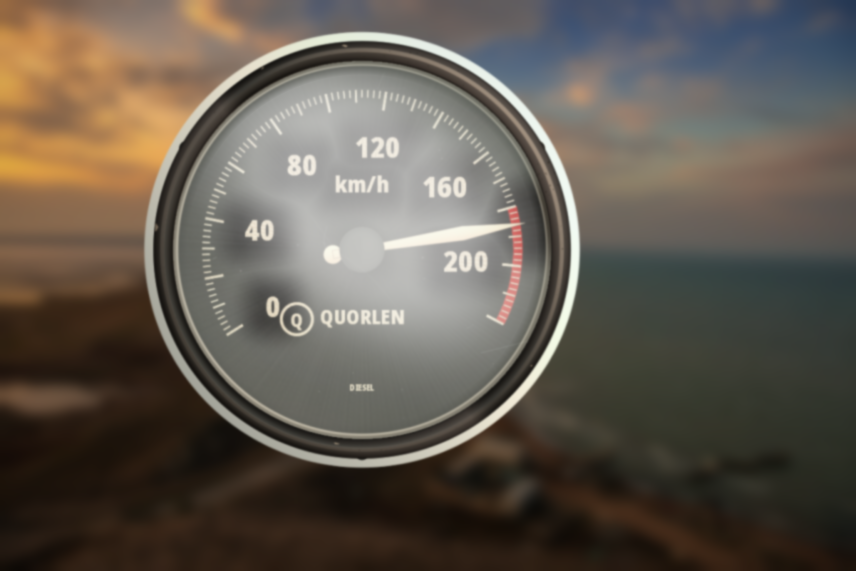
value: **186** km/h
